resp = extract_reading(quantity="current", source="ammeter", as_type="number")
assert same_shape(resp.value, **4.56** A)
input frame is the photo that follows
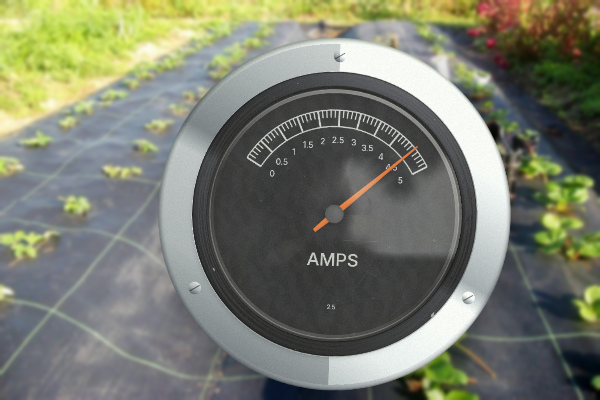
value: **4.5** A
